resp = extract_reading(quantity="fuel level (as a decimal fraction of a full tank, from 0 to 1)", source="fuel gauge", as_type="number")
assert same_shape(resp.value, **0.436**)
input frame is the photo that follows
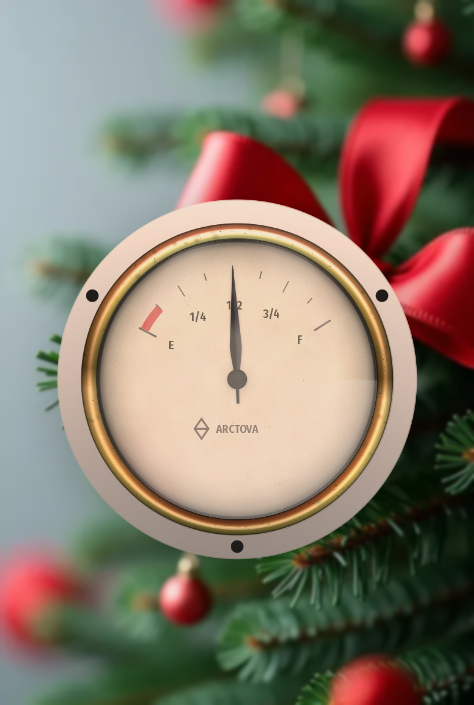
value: **0.5**
